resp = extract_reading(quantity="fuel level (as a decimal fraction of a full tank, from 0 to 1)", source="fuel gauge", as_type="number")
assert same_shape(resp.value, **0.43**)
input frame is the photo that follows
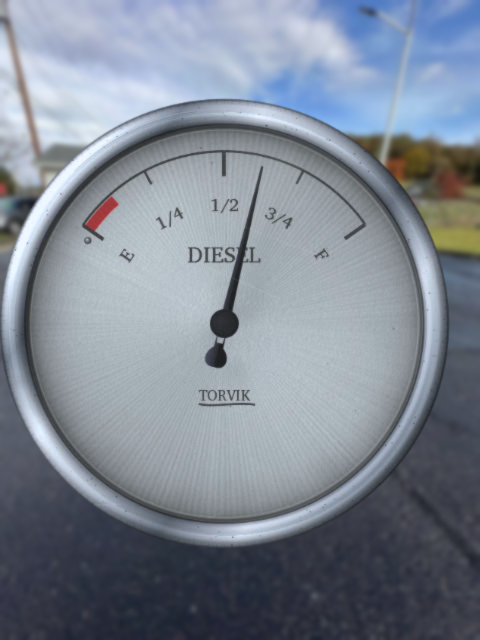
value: **0.625**
